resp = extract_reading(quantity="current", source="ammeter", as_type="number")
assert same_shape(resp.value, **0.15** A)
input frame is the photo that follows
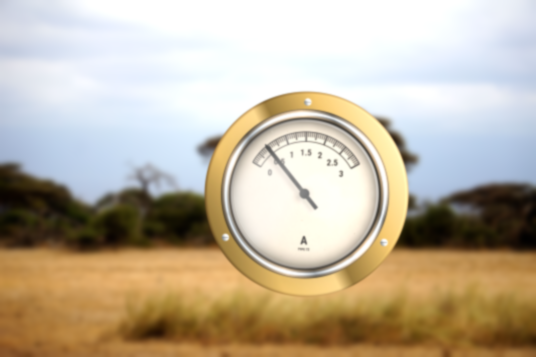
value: **0.5** A
